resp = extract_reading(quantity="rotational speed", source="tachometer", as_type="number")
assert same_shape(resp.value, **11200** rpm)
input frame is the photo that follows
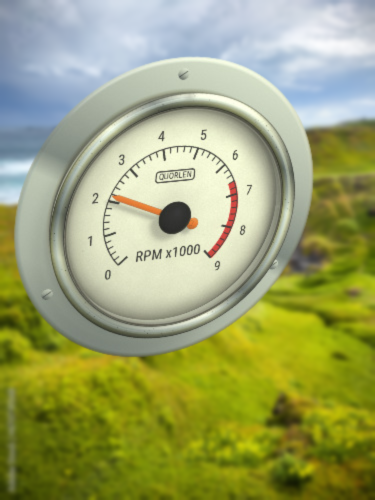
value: **2200** rpm
